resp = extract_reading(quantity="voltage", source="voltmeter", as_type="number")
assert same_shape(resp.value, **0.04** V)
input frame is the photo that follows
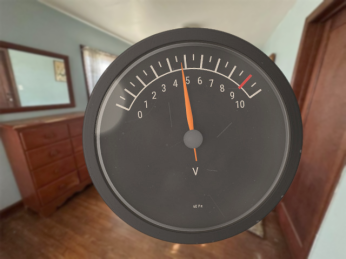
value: **4.75** V
